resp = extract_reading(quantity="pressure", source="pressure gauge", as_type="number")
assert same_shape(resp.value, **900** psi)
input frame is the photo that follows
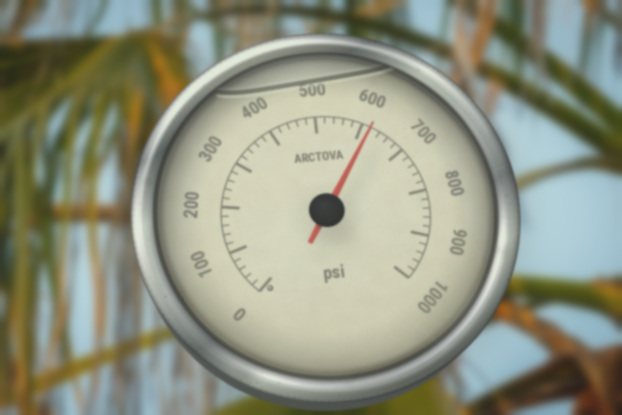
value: **620** psi
